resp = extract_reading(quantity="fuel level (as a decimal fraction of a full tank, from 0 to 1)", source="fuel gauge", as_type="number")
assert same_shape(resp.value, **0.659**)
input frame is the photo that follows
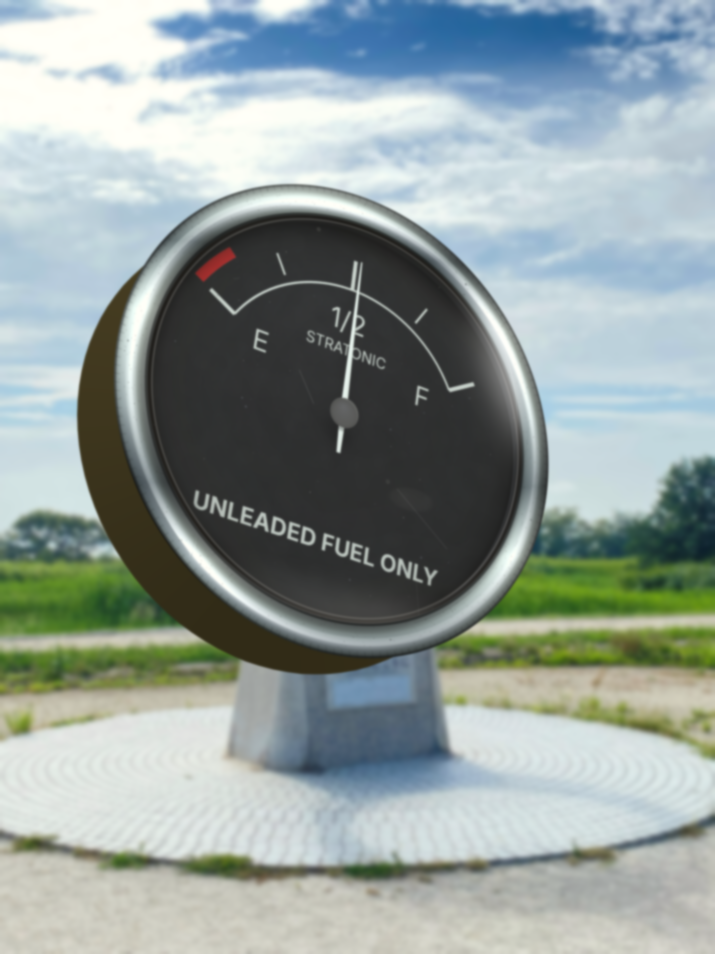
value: **0.5**
